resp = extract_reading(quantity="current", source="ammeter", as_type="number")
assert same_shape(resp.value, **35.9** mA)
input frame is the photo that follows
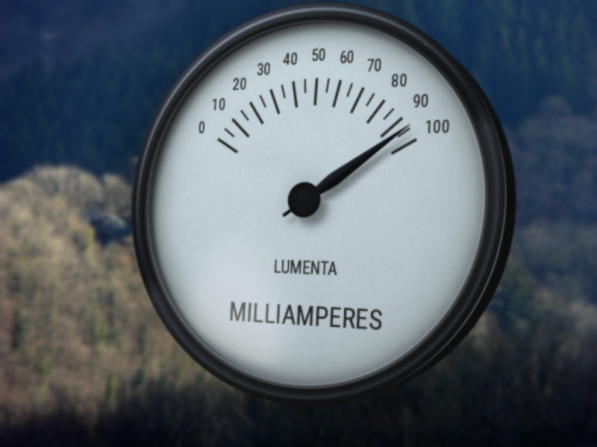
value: **95** mA
